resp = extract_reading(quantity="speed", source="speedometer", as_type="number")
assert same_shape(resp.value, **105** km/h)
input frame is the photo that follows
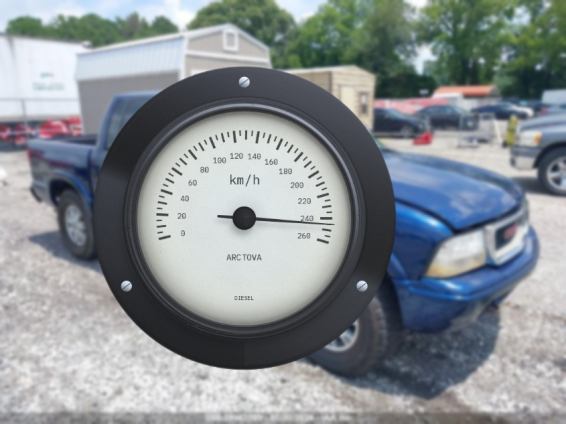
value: **245** km/h
